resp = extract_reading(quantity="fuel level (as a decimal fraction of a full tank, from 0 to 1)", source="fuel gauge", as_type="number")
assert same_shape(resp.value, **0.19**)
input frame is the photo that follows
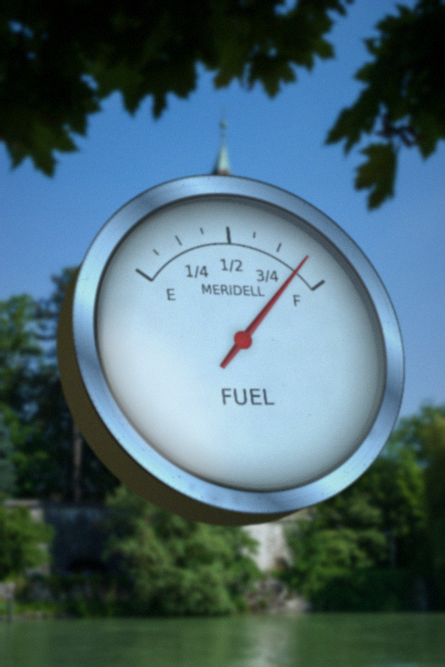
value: **0.875**
